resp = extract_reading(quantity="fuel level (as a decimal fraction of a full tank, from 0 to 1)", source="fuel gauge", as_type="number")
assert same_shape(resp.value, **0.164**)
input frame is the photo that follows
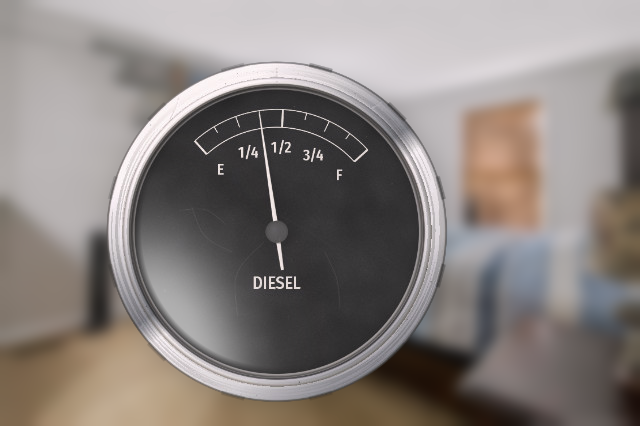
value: **0.375**
